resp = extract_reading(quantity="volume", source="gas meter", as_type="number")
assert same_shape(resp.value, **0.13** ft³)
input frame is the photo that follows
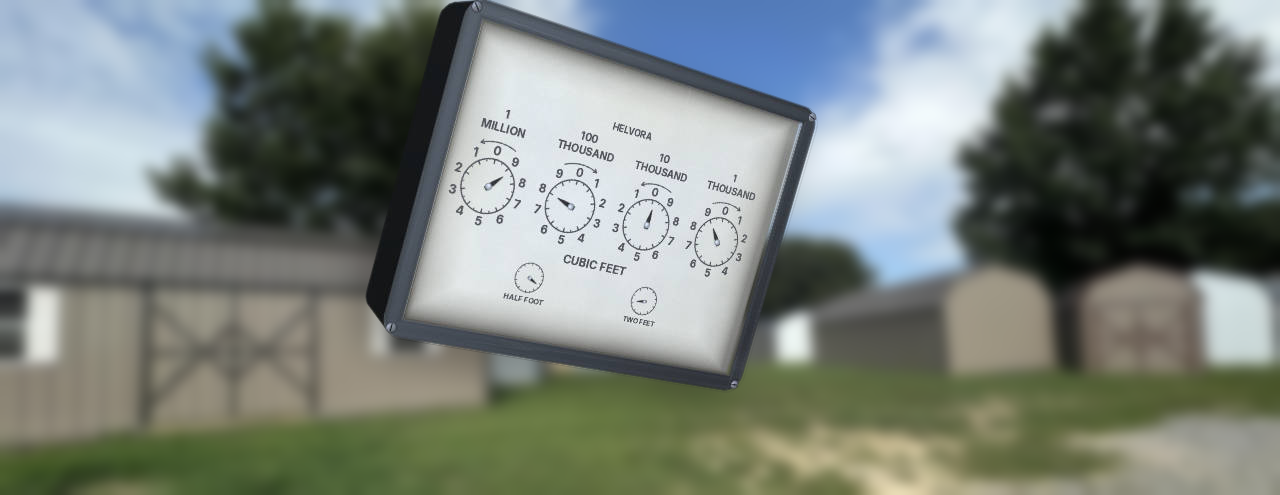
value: **879900** ft³
